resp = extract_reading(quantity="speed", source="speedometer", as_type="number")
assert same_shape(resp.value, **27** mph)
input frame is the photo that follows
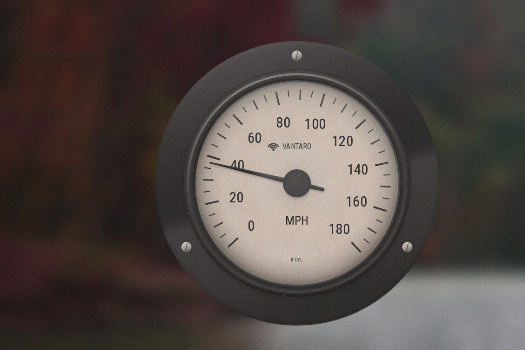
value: **37.5** mph
